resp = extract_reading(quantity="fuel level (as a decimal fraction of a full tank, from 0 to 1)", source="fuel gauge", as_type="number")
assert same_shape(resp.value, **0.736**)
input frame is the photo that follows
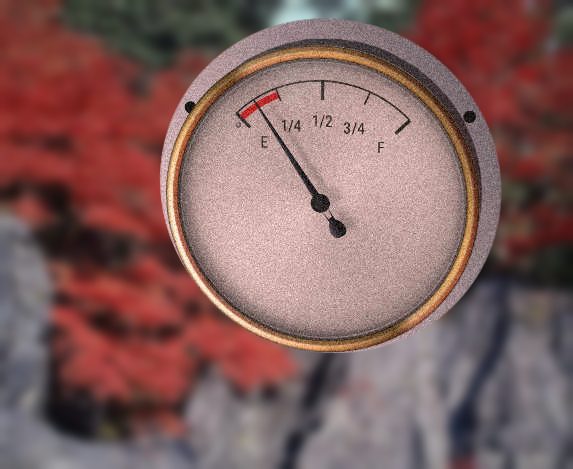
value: **0.125**
